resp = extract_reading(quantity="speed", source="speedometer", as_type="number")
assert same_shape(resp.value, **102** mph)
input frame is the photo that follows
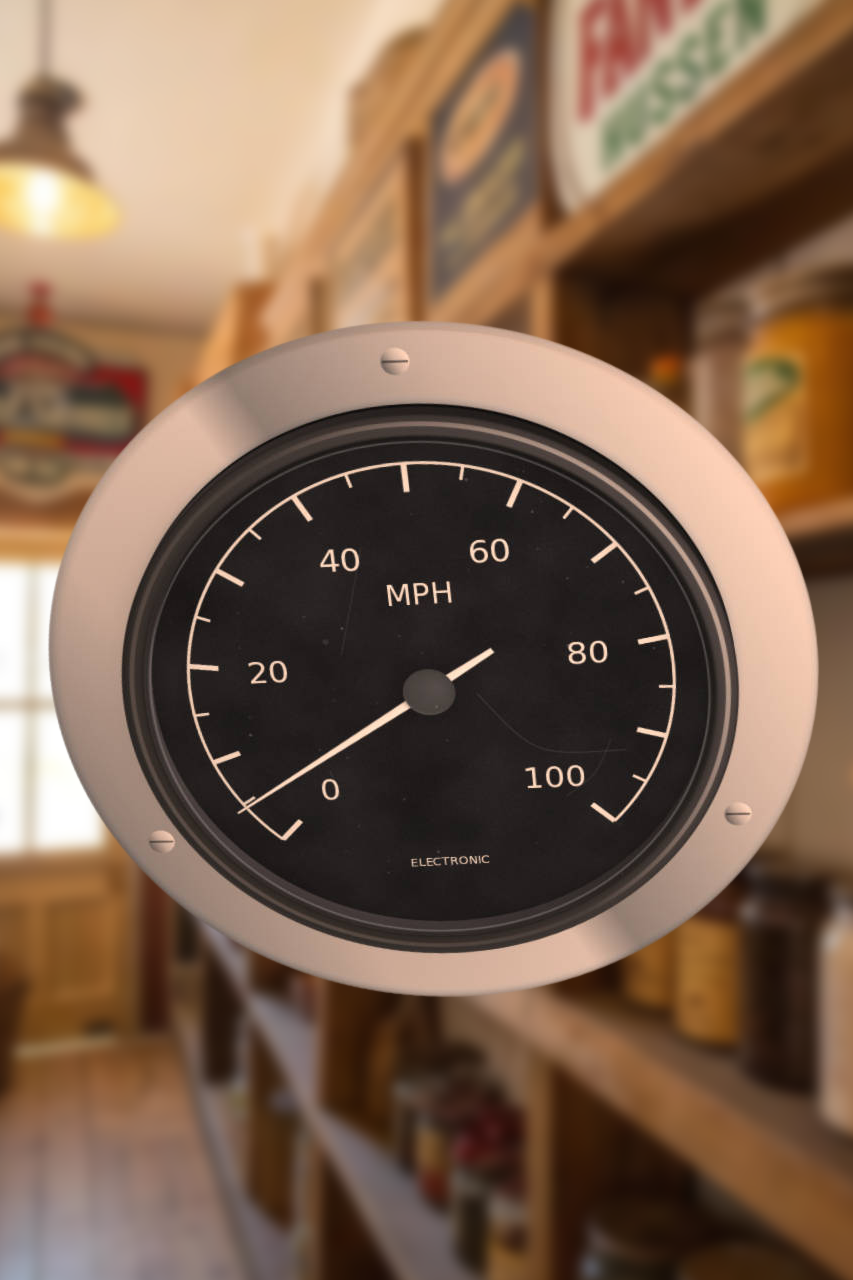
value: **5** mph
